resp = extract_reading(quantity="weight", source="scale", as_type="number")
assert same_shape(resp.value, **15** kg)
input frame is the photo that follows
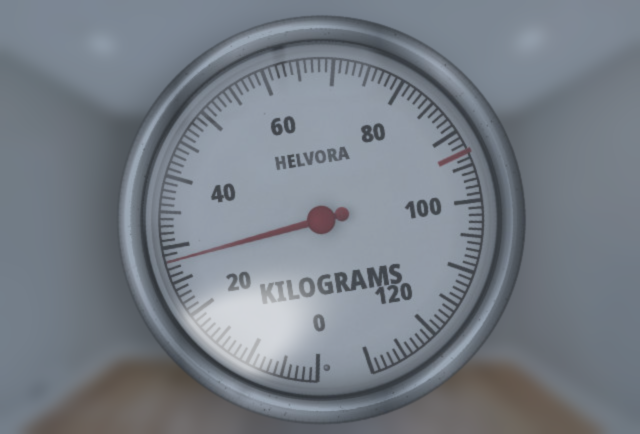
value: **28** kg
